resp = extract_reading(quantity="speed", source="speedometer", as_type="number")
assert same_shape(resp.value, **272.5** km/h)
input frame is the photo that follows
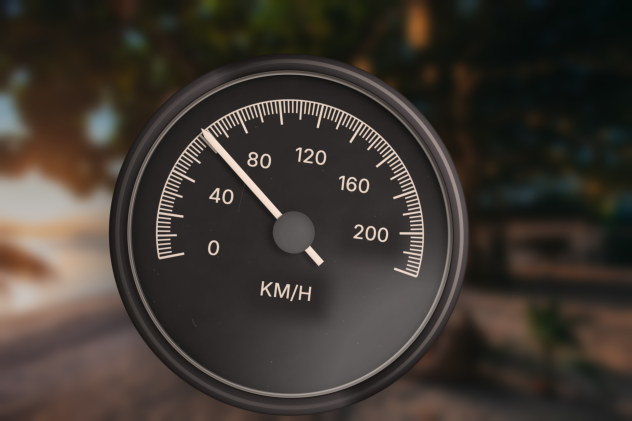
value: **62** km/h
